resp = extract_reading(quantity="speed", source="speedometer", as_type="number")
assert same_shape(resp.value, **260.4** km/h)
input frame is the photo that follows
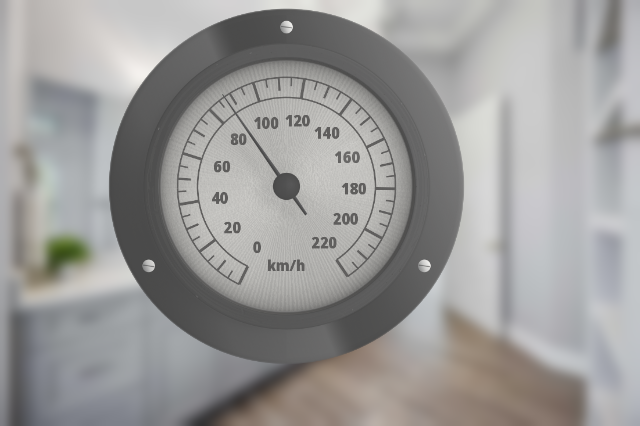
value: **87.5** km/h
